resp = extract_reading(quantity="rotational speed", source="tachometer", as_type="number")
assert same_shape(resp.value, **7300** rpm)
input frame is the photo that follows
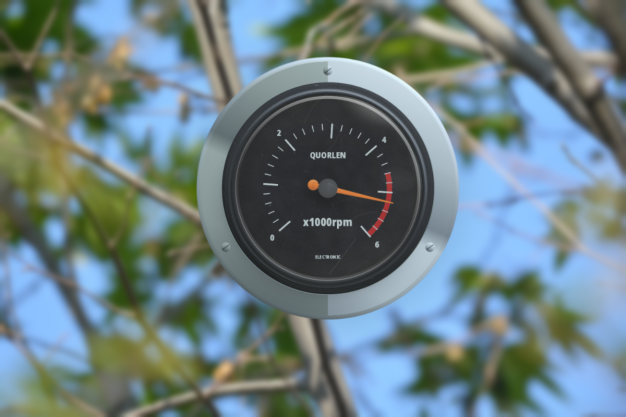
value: **5200** rpm
